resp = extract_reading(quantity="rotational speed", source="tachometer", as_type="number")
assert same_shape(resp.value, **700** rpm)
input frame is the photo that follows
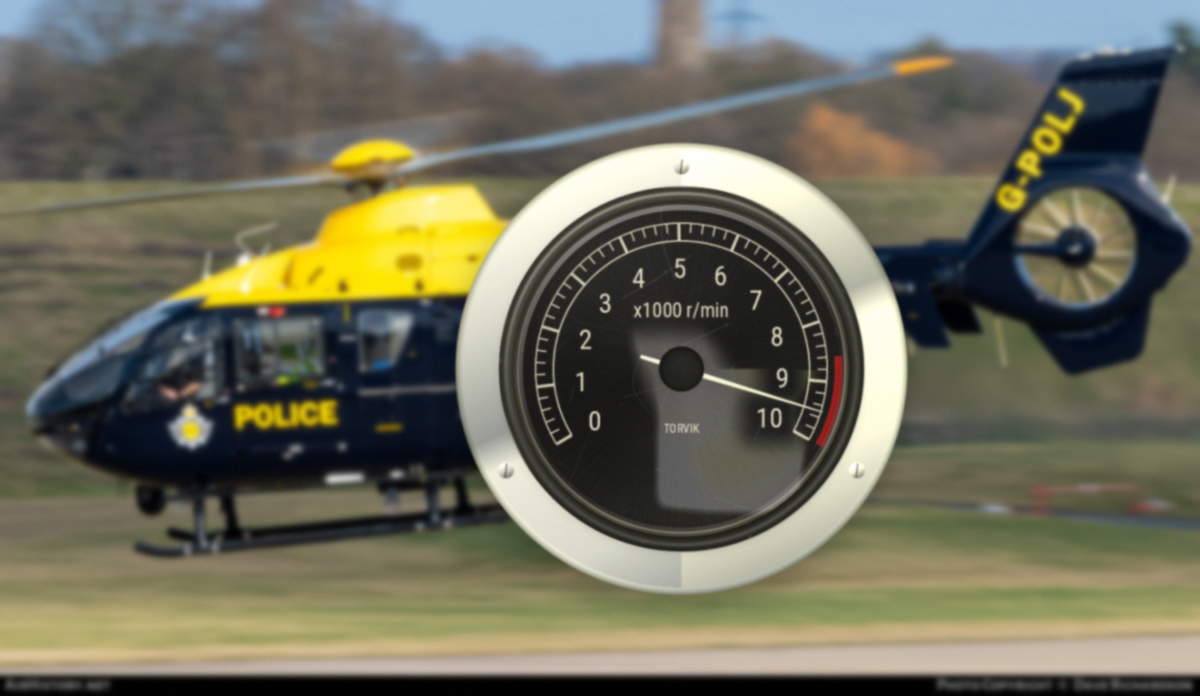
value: **9500** rpm
